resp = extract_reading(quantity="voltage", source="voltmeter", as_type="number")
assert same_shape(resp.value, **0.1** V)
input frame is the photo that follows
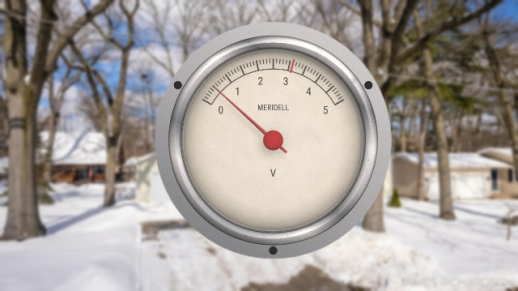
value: **0.5** V
